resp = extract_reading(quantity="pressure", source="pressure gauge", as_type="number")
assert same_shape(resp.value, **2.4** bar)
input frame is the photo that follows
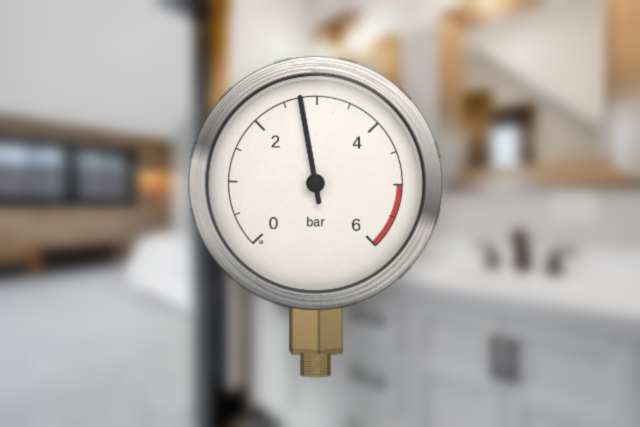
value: **2.75** bar
